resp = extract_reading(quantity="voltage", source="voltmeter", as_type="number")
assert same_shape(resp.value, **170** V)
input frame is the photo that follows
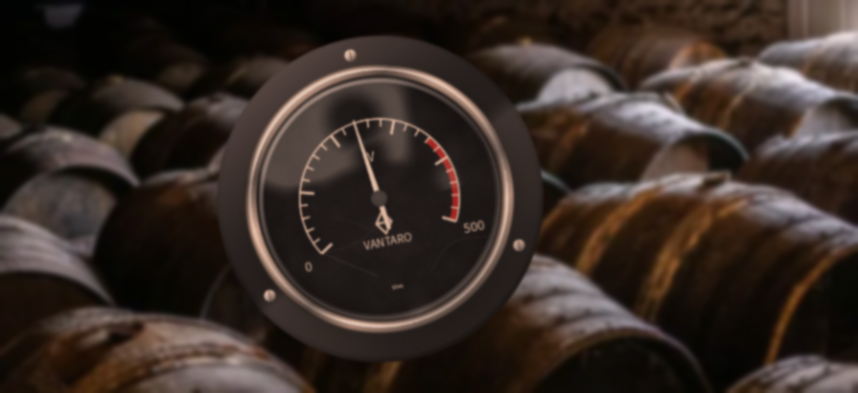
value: **240** V
